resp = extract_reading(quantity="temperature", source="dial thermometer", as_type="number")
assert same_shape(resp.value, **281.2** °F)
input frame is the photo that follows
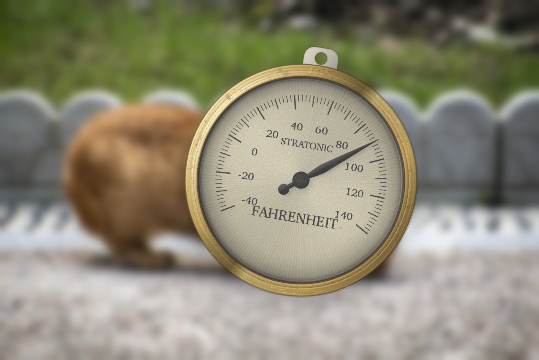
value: **90** °F
